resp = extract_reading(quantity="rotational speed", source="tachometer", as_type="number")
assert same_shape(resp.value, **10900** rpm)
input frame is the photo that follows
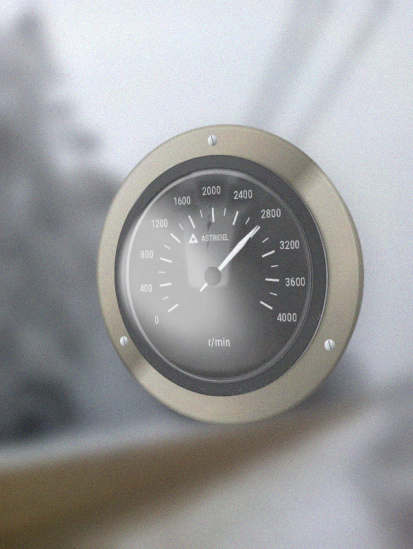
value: **2800** rpm
